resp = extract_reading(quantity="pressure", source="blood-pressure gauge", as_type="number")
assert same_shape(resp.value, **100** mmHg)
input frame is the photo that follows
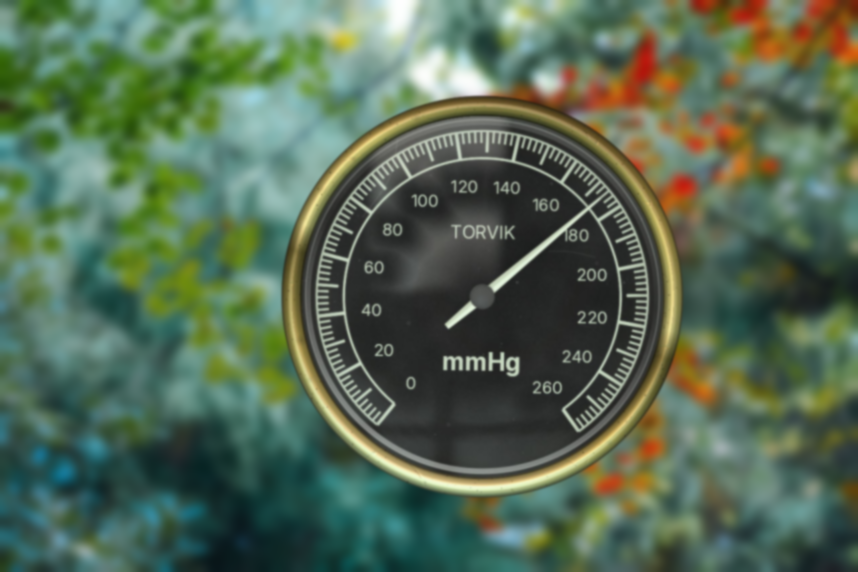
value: **174** mmHg
